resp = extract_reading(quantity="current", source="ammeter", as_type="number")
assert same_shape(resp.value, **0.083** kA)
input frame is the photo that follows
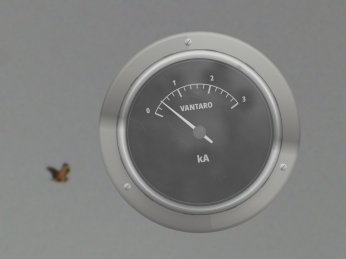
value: **0.4** kA
